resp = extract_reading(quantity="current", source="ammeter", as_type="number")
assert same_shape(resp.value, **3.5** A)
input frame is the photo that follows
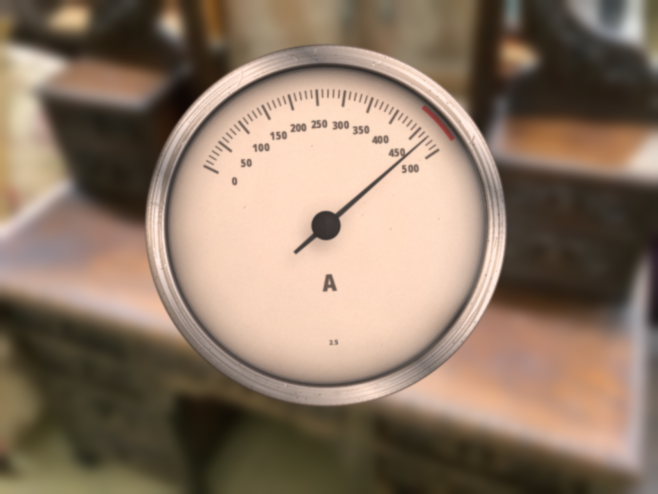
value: **470** A
